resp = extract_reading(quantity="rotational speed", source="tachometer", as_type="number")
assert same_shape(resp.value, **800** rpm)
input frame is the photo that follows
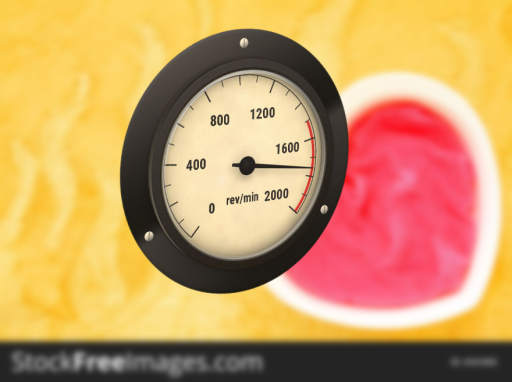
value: **1750** rpm
